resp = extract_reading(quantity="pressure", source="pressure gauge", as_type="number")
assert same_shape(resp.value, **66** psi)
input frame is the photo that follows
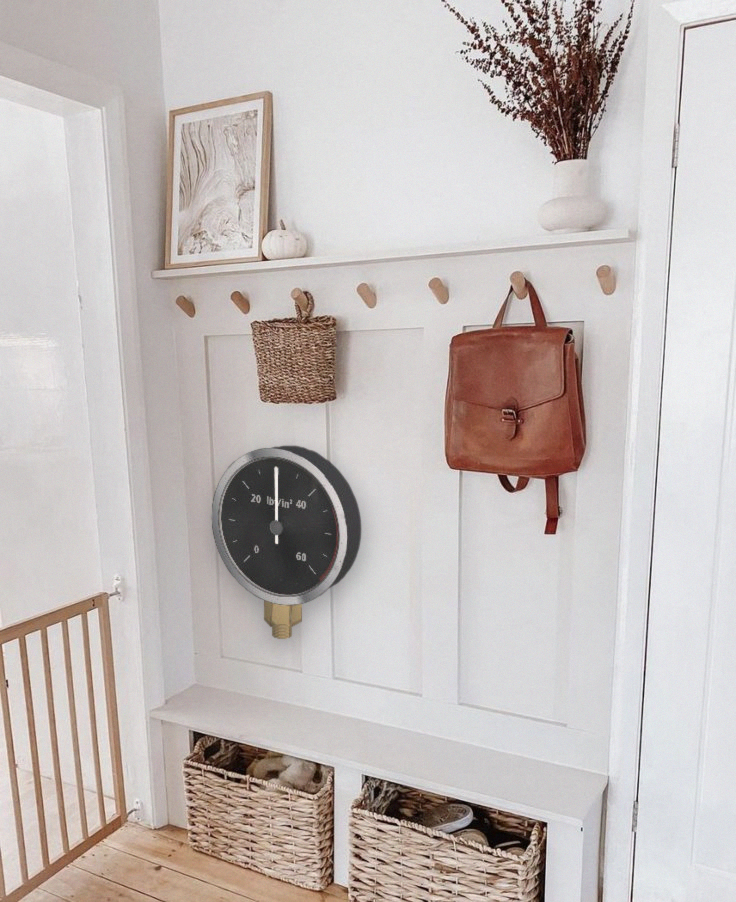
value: **30** psi
